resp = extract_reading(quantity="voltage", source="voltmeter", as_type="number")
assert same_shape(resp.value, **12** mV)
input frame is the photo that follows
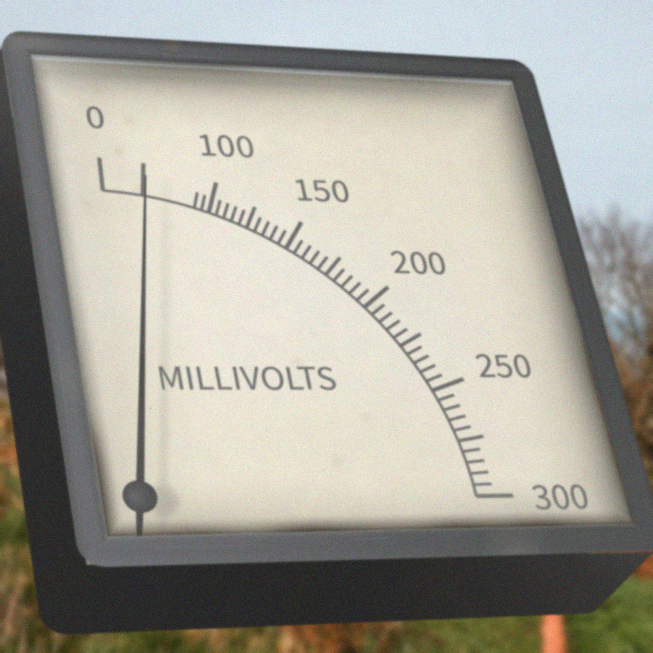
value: **50** mV
